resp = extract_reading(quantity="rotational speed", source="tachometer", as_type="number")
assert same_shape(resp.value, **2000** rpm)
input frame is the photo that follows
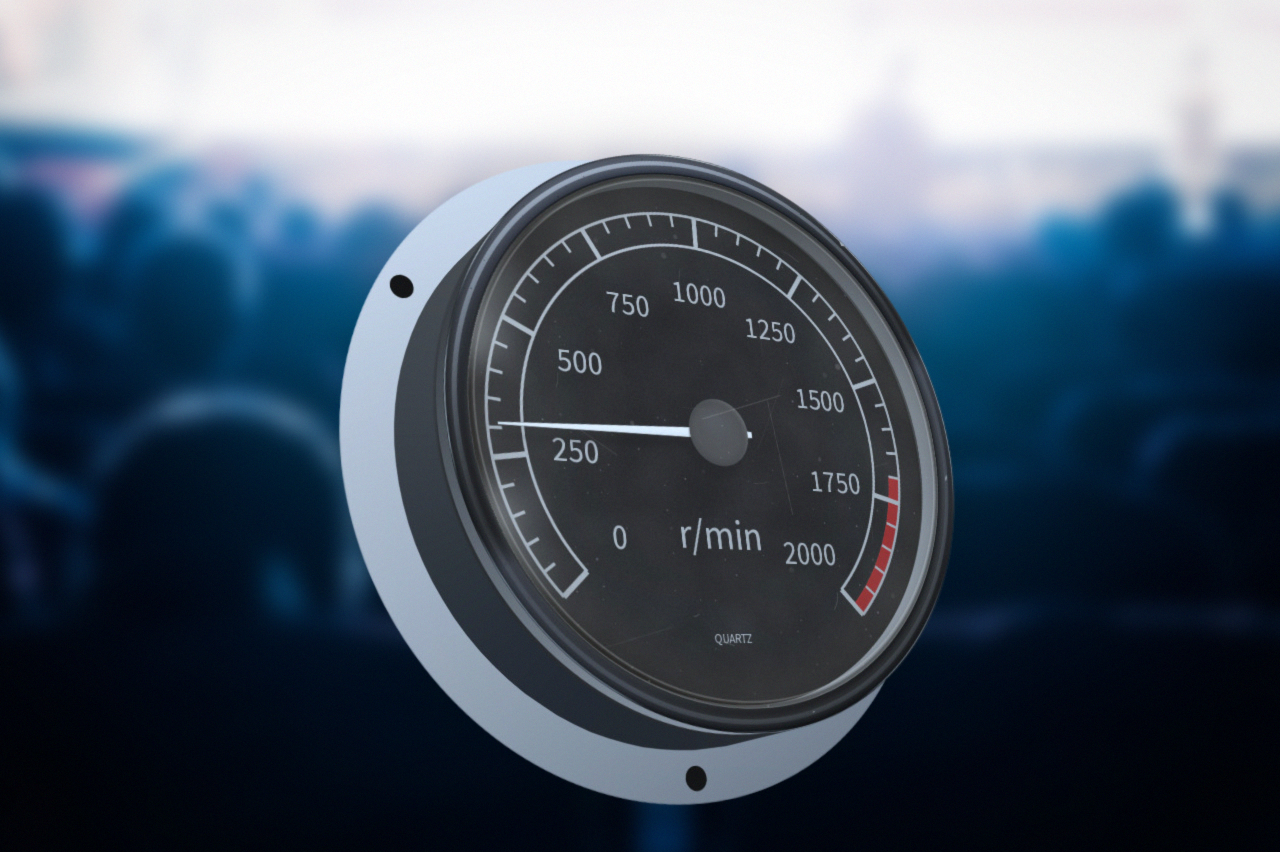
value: **300** rpm
